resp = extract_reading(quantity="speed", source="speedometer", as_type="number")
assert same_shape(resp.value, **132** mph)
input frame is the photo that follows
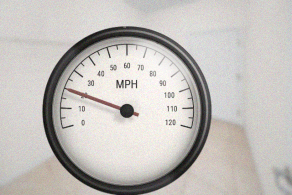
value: **20** mph
